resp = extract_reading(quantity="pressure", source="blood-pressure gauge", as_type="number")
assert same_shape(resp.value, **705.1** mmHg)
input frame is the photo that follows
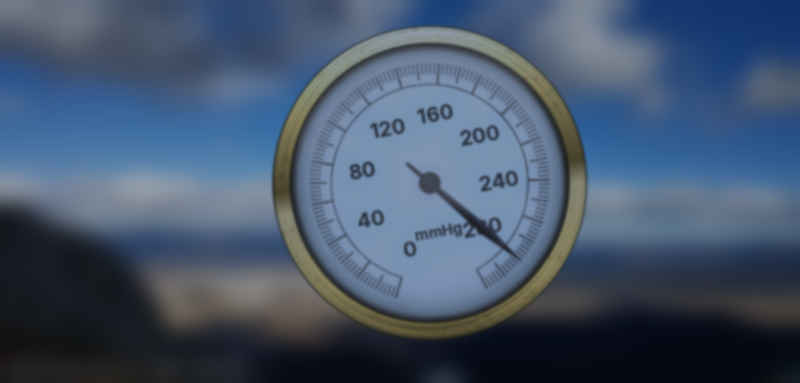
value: **280** mmHg
